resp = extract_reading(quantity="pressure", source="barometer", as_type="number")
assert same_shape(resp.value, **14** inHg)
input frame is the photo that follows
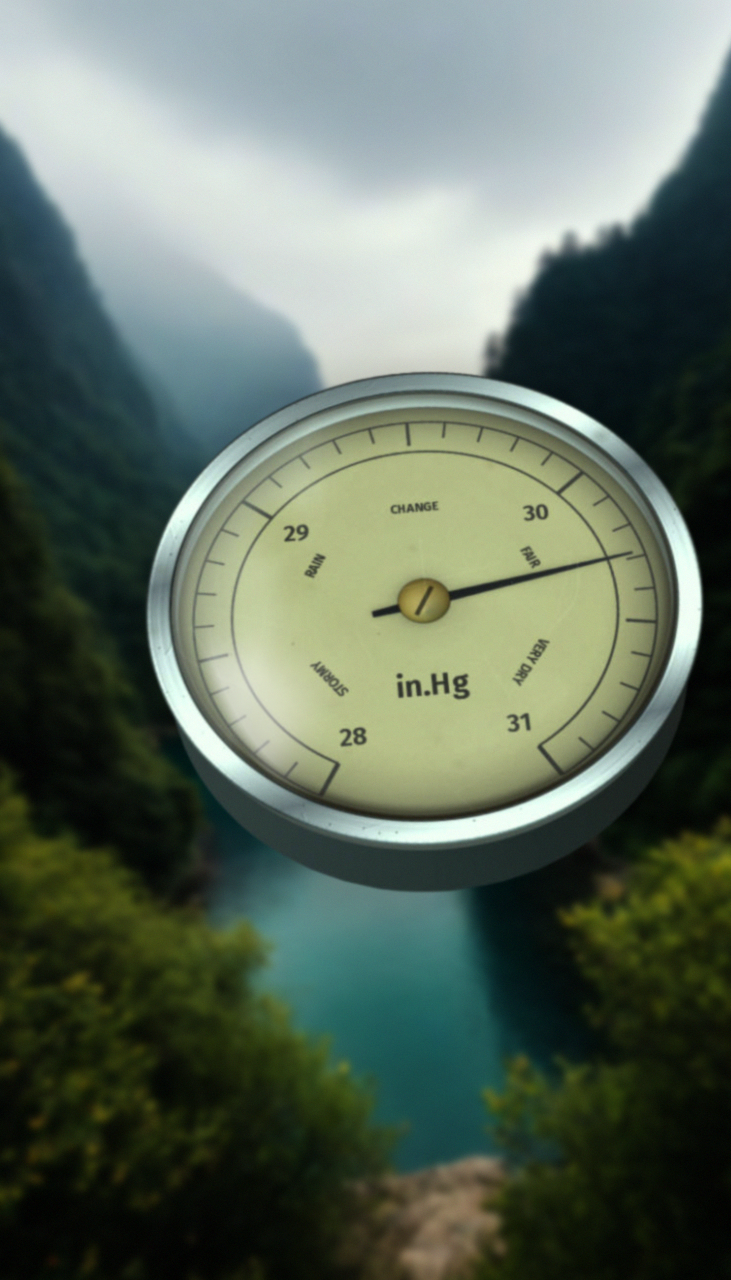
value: **30.3** inHg
